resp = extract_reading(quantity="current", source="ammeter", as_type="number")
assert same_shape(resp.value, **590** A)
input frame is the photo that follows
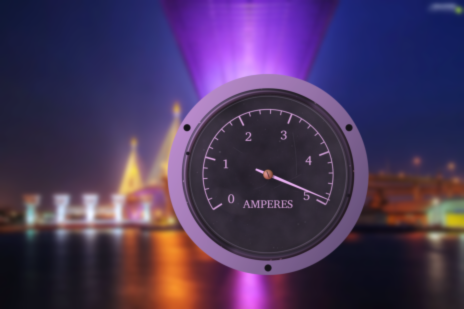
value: **4.9** A
